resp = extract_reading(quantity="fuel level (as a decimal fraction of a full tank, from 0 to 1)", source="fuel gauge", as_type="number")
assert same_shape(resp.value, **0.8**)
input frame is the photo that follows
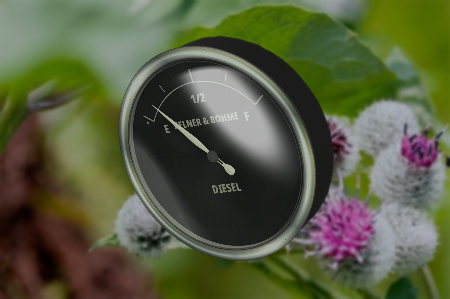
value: **0.125**
